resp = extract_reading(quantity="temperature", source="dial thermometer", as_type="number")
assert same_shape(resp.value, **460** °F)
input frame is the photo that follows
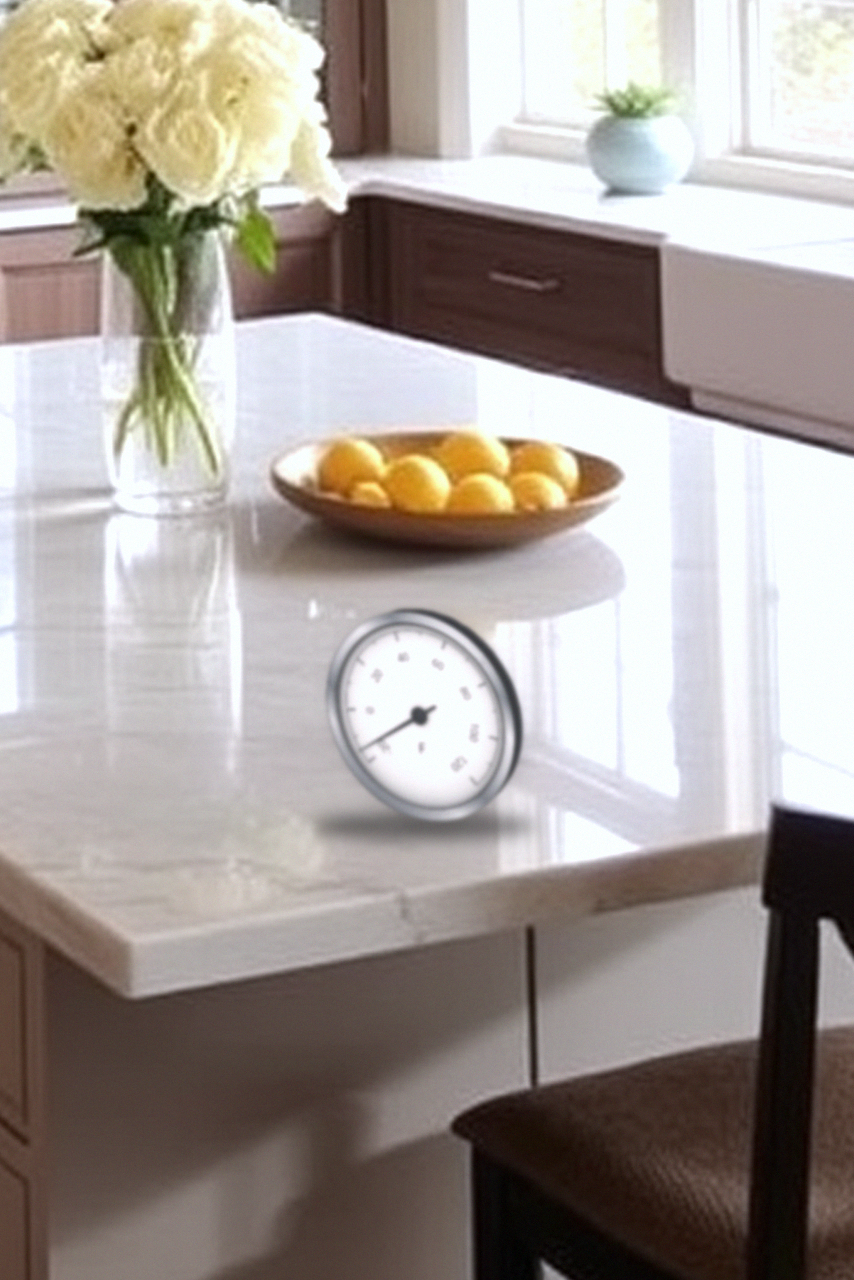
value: **-15** °F
